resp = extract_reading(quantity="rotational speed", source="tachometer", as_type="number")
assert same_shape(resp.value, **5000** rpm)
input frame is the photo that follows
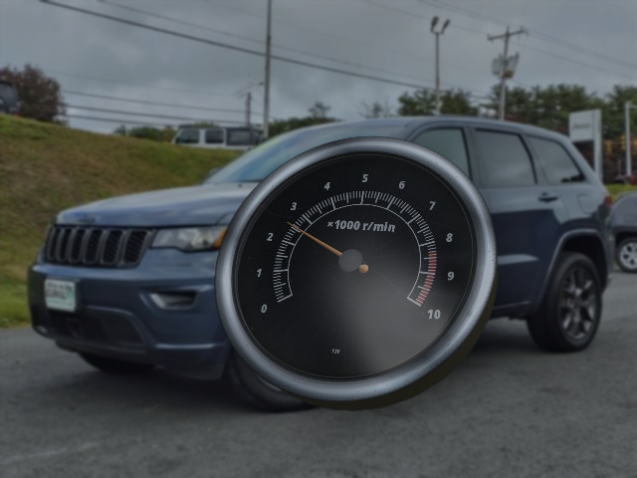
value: **2500** rpm
